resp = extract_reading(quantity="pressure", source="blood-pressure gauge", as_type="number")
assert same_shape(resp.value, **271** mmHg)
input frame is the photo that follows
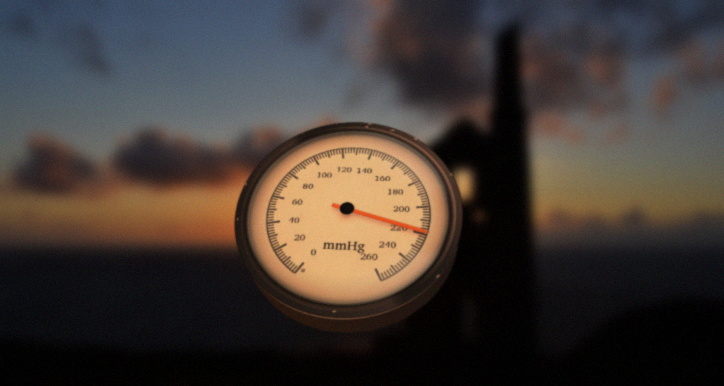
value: **220** mmHg
